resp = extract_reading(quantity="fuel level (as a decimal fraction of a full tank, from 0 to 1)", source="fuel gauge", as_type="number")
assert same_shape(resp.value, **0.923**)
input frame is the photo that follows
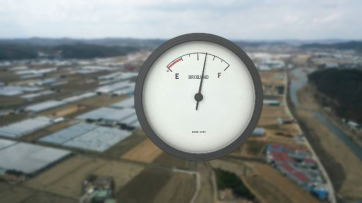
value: **0.625**
